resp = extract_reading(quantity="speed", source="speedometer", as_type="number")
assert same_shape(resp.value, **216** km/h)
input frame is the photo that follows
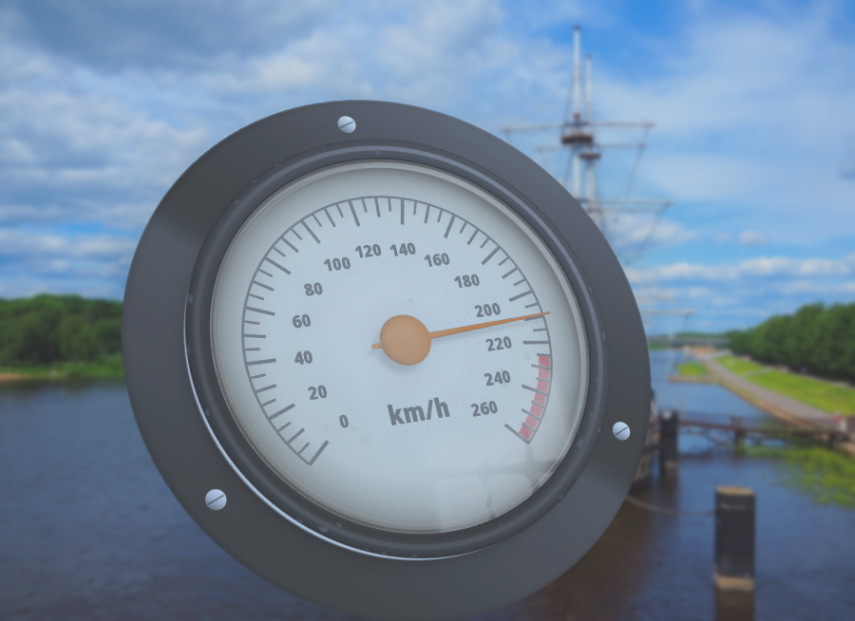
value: **210** km/h
